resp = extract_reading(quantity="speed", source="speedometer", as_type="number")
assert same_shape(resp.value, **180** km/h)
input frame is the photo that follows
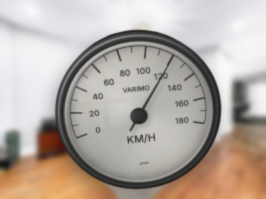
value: **120** km/h
